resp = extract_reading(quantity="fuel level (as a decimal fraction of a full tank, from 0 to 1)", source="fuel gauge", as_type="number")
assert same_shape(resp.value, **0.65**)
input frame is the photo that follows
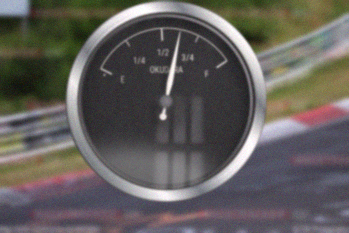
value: **0.625**
